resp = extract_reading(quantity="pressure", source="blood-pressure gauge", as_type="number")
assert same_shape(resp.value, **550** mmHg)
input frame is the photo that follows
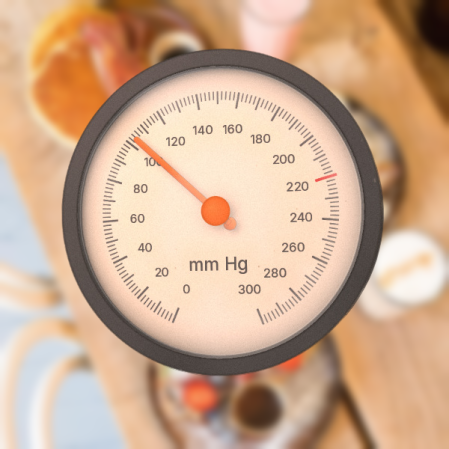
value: **104** mmHg
